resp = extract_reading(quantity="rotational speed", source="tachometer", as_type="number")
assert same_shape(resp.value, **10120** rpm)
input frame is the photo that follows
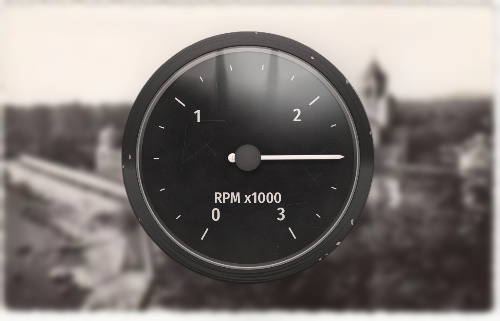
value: **2400** rpm
